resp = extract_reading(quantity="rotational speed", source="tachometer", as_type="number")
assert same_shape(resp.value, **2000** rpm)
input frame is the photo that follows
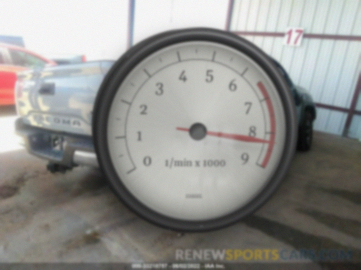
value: **8250** rpm
